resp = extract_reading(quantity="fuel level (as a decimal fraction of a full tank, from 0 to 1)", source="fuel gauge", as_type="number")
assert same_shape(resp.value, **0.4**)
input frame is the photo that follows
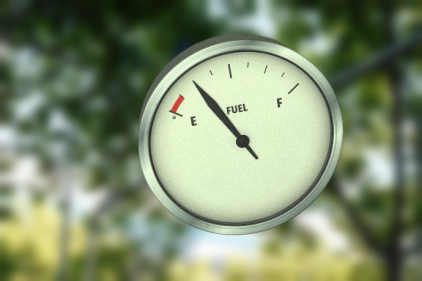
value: **0.25**
